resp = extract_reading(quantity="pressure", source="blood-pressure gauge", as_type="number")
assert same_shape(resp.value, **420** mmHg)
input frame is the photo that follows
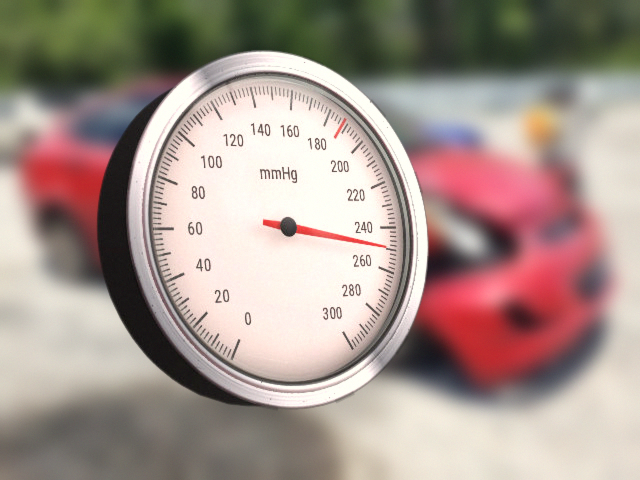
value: **250** mmHg
